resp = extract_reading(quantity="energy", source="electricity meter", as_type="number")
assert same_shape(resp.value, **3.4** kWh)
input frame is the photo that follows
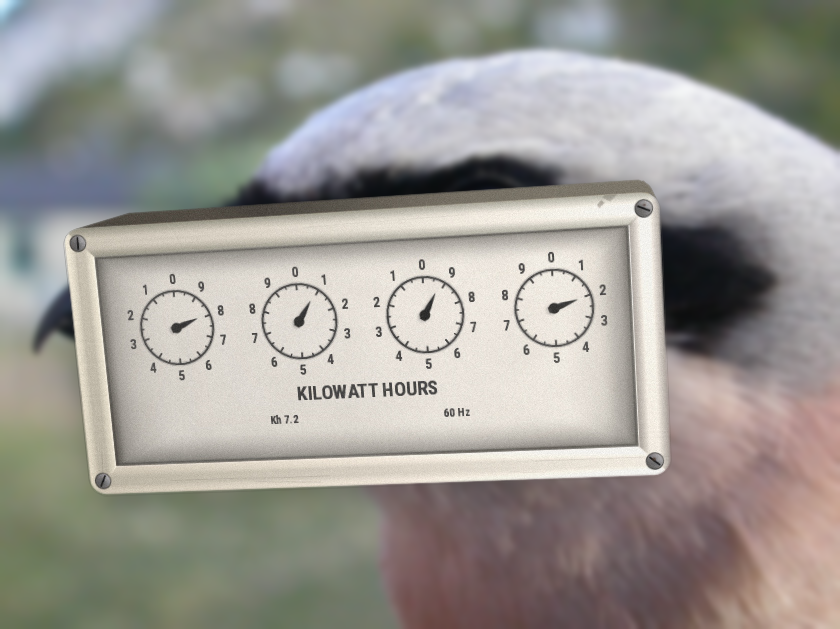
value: **8092** kWh
